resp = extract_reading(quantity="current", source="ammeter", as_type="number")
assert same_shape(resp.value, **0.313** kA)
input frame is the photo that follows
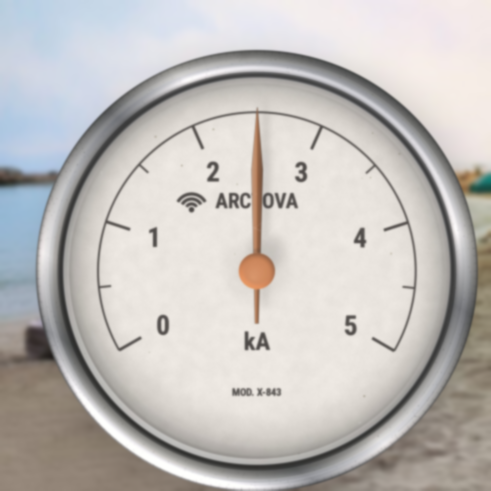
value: **2.5** kA
